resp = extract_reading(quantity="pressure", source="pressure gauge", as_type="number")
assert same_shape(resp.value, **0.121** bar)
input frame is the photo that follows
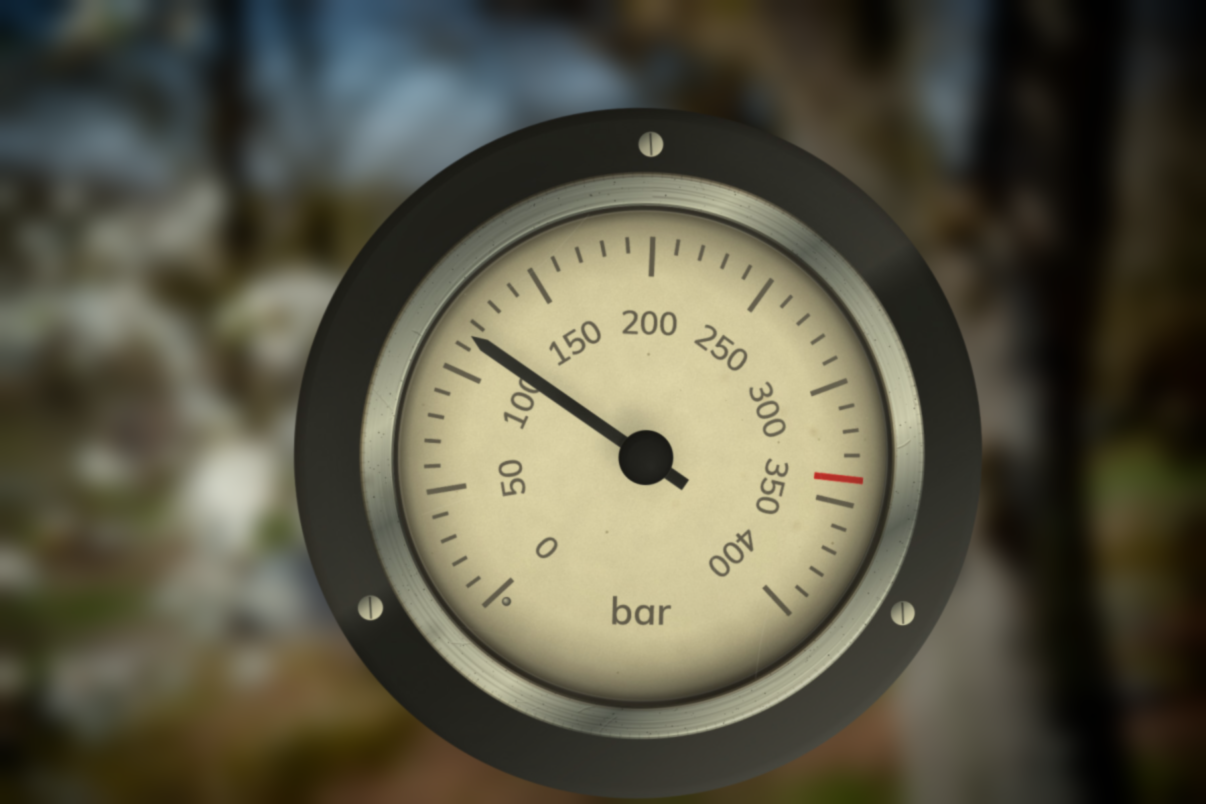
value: **115** bar
